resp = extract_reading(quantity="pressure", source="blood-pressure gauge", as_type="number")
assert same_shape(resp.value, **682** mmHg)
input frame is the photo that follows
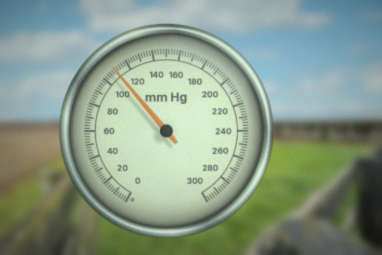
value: **110** mmHg
